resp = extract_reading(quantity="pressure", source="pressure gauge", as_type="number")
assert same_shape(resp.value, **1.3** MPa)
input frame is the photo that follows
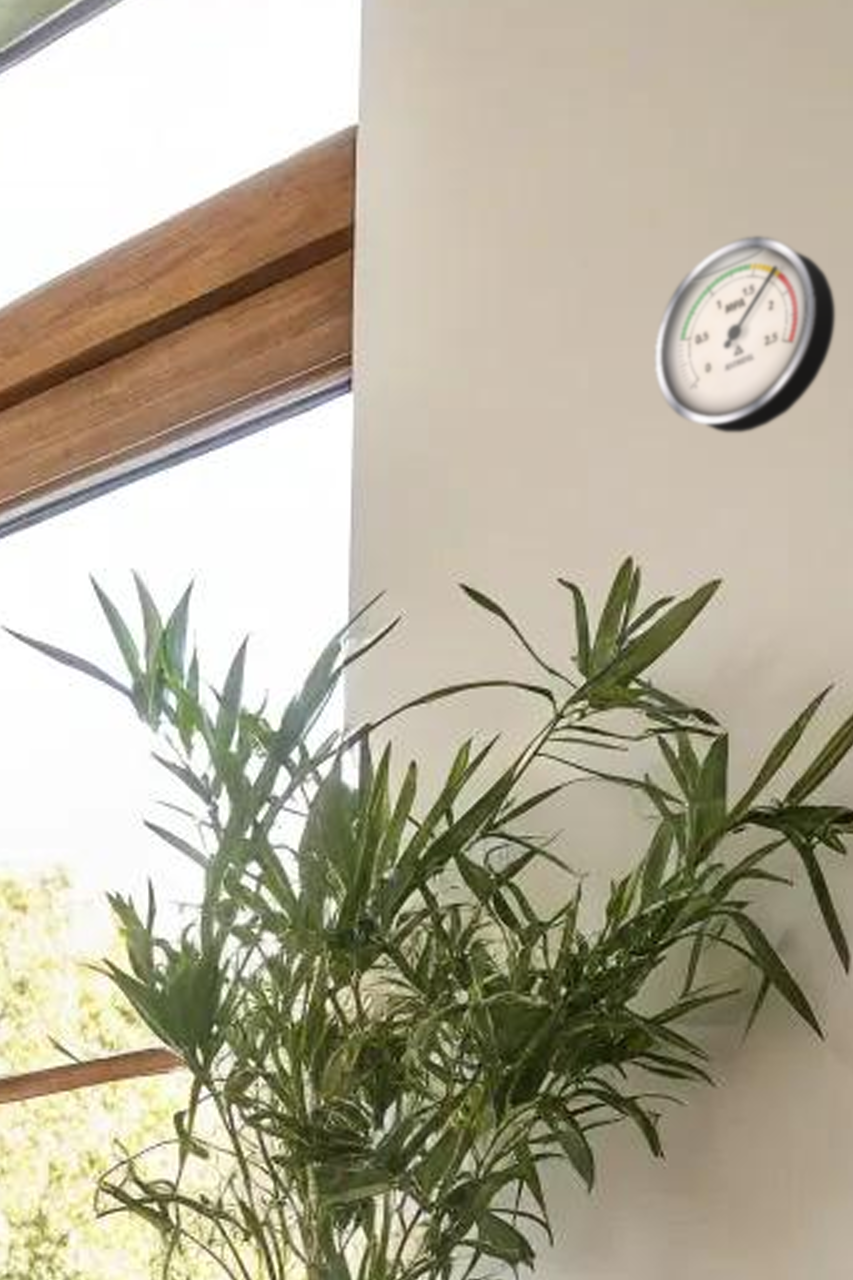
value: **1.75** MPa
